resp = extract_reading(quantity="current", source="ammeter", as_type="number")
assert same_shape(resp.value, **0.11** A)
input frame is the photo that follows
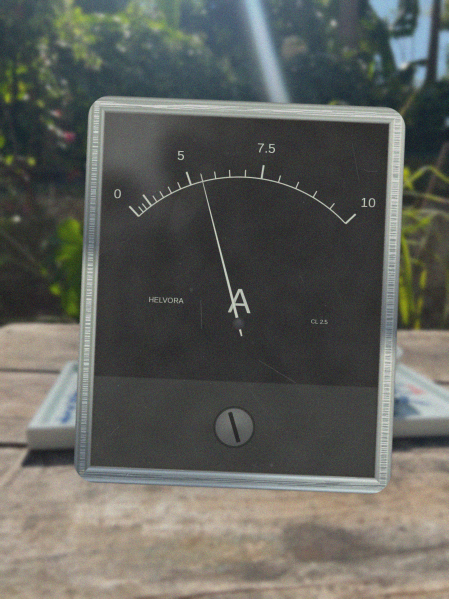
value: **5.5** A
